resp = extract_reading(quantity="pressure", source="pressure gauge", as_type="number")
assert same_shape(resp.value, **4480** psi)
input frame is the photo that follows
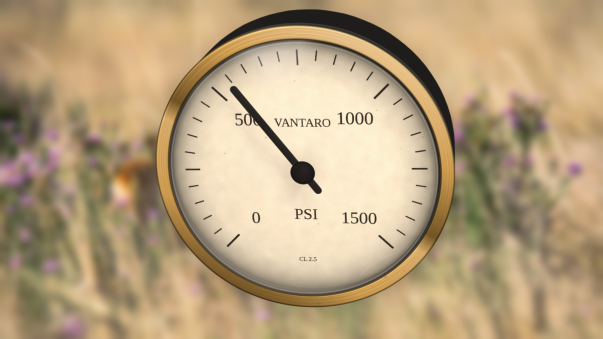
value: **550** psi
